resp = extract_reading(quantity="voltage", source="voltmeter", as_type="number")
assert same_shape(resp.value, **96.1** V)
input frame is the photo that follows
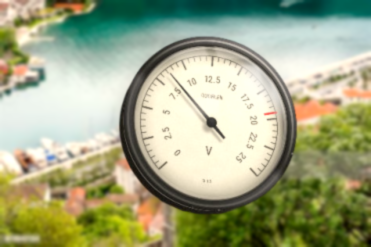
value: **8.5** V
